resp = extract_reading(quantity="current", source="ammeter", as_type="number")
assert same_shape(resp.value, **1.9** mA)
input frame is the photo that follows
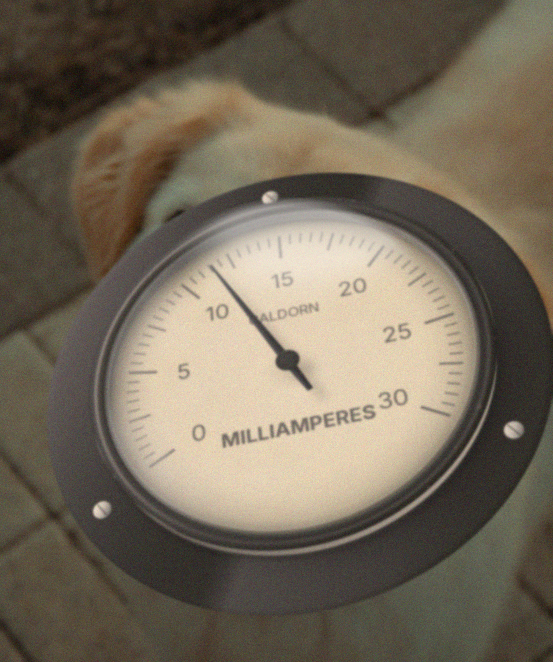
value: **11.5** mA
